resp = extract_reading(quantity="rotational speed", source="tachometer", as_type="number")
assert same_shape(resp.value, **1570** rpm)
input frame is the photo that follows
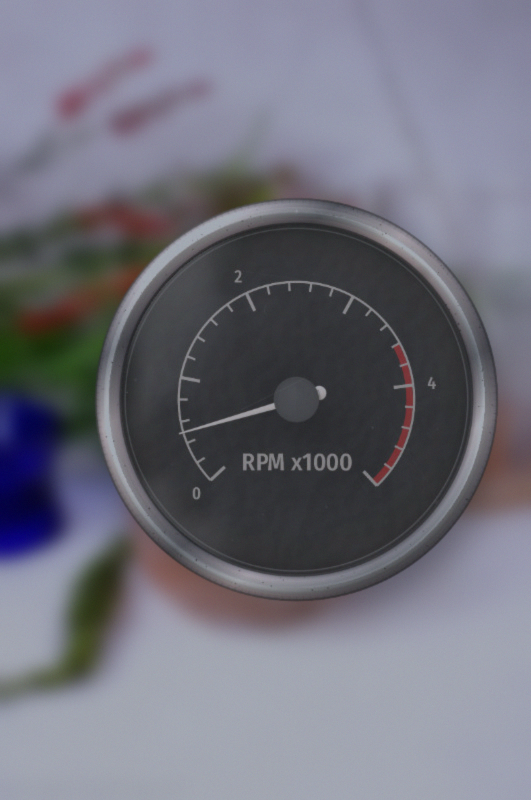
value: **500** rpm
